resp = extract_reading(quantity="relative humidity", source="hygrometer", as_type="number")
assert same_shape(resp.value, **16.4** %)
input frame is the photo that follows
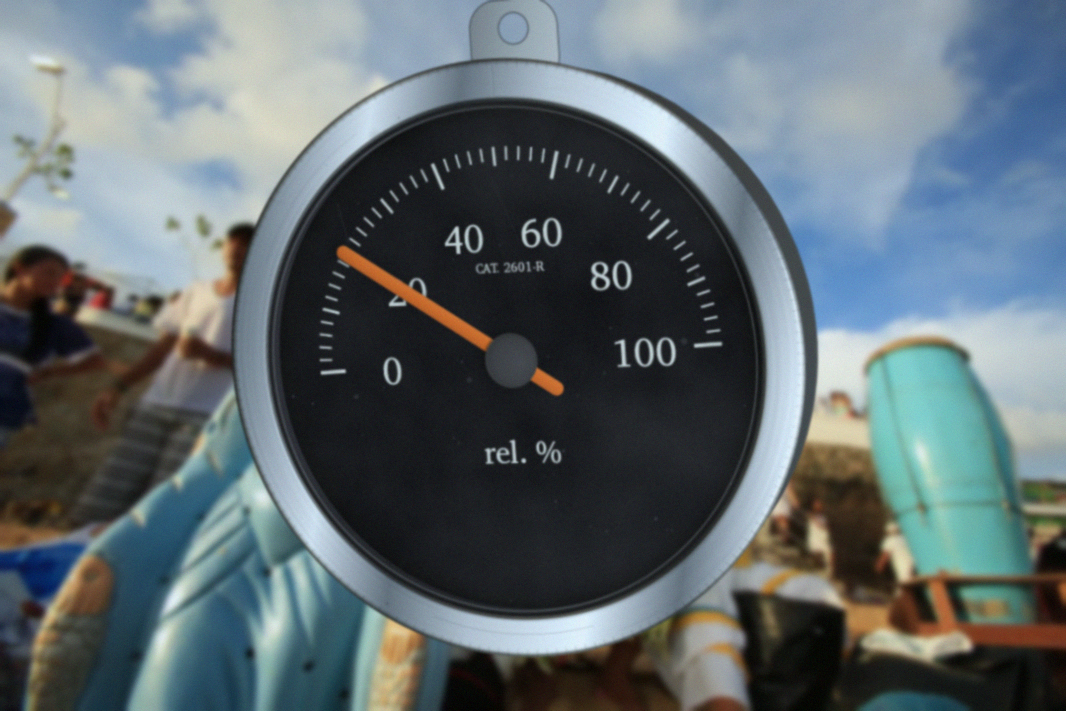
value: **20** %
